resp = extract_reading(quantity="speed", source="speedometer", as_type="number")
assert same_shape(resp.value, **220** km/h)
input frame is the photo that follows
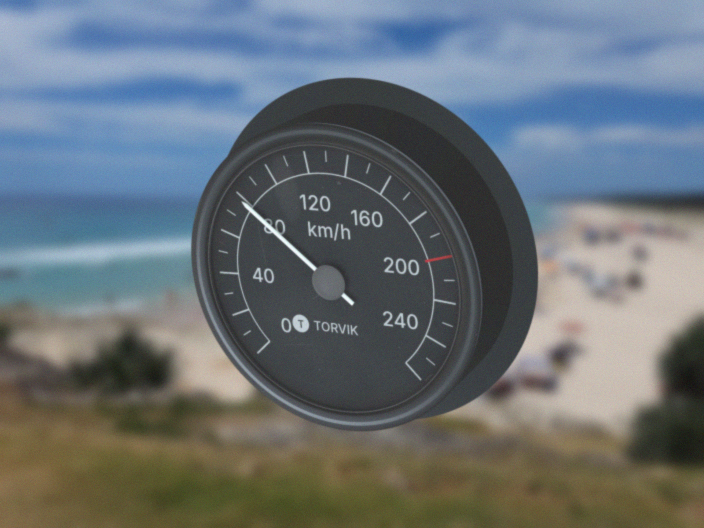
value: **80** km/h
